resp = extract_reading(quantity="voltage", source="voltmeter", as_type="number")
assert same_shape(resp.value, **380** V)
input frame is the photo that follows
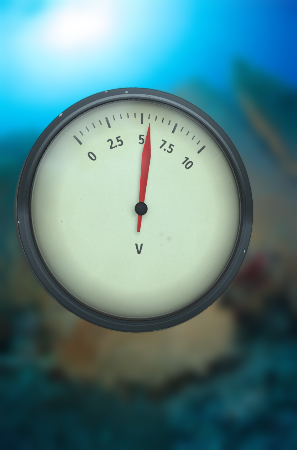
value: **5.5** V
